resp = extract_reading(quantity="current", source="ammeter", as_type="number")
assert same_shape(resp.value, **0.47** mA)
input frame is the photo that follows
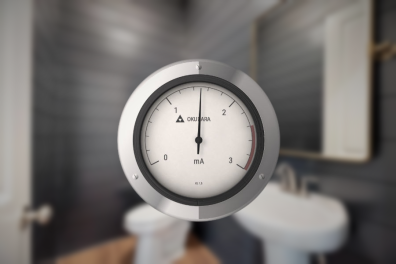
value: **1.5** mA
